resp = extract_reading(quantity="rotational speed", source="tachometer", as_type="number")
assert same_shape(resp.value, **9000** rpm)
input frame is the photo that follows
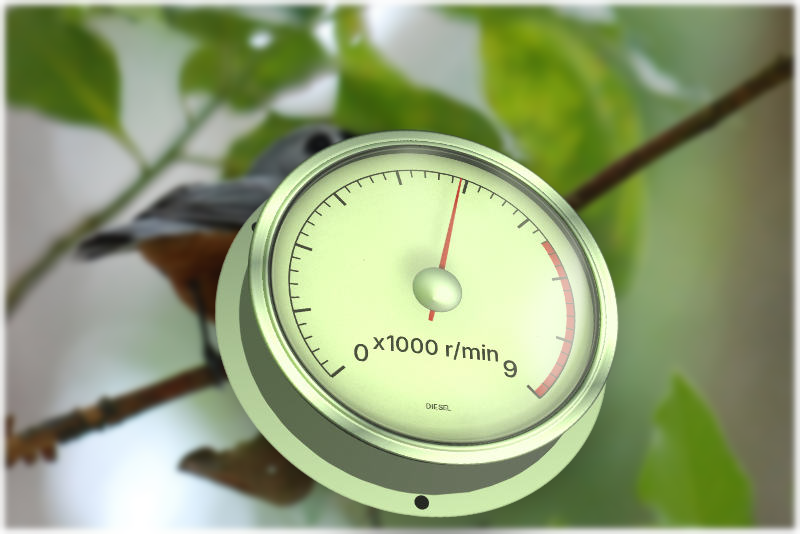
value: **4900** rpm
